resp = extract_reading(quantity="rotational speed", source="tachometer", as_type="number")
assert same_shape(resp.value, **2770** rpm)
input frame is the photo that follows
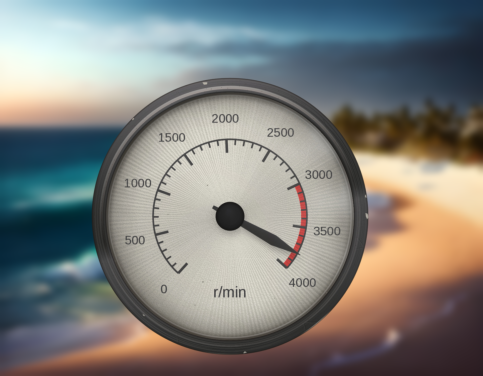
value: **3800** rpm
